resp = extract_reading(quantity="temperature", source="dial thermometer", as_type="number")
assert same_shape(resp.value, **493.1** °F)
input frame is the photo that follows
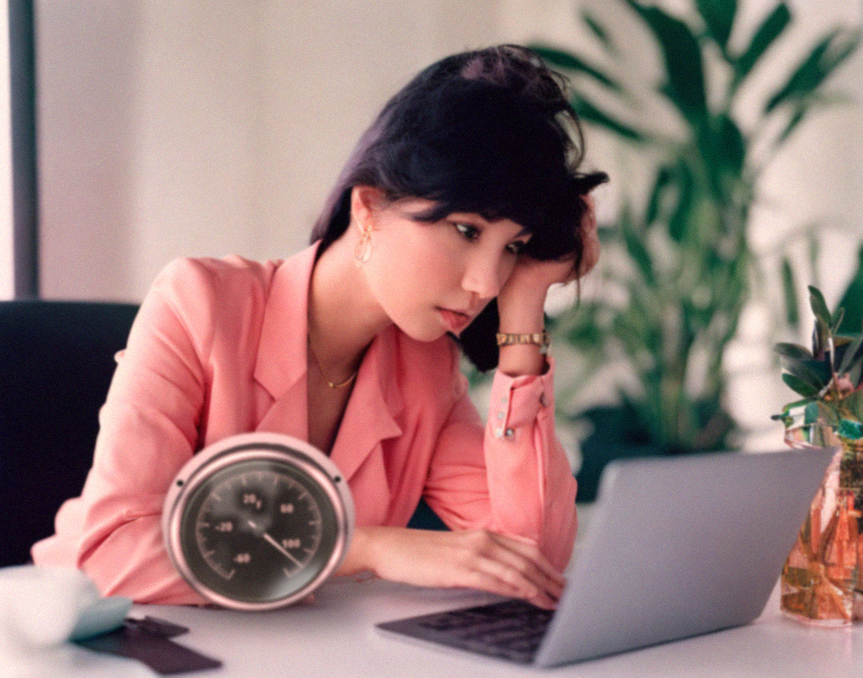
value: **110** °F
